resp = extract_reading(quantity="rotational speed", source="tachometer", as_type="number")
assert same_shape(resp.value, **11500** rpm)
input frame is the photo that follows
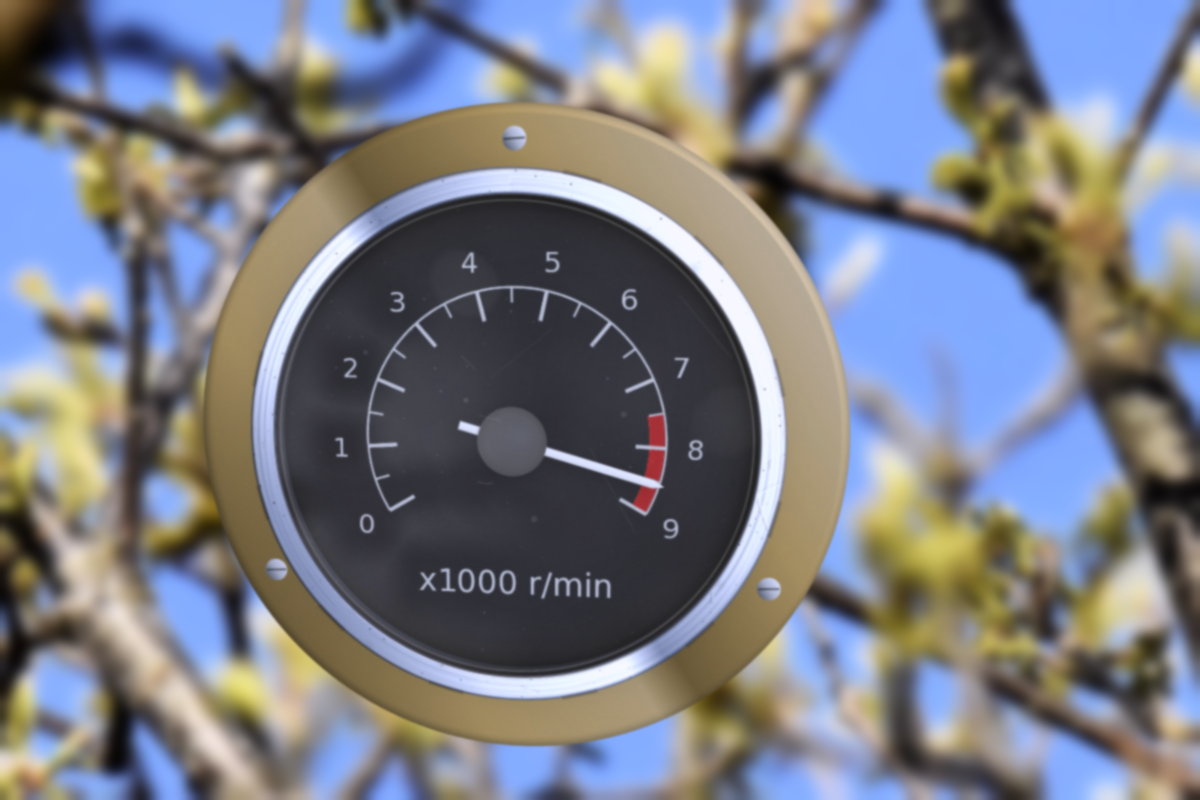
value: **8500** rpm
